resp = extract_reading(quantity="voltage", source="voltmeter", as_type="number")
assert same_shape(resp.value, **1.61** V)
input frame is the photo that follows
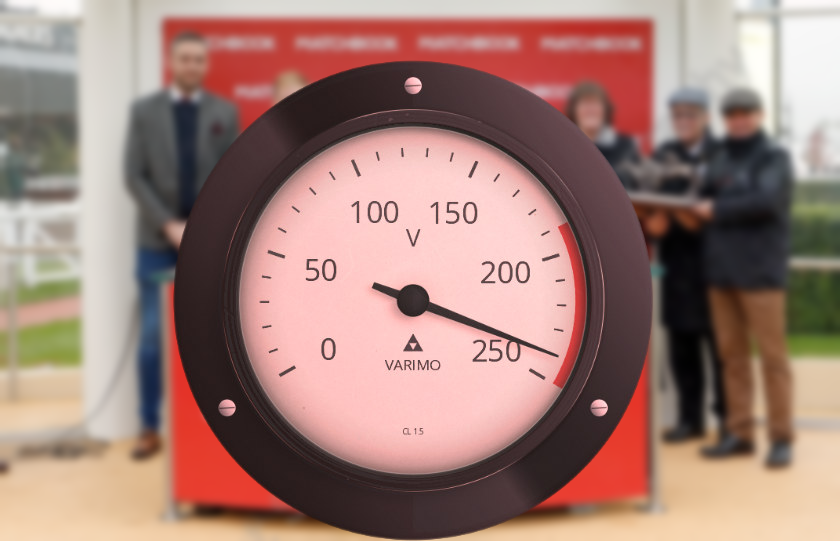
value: **240** V
